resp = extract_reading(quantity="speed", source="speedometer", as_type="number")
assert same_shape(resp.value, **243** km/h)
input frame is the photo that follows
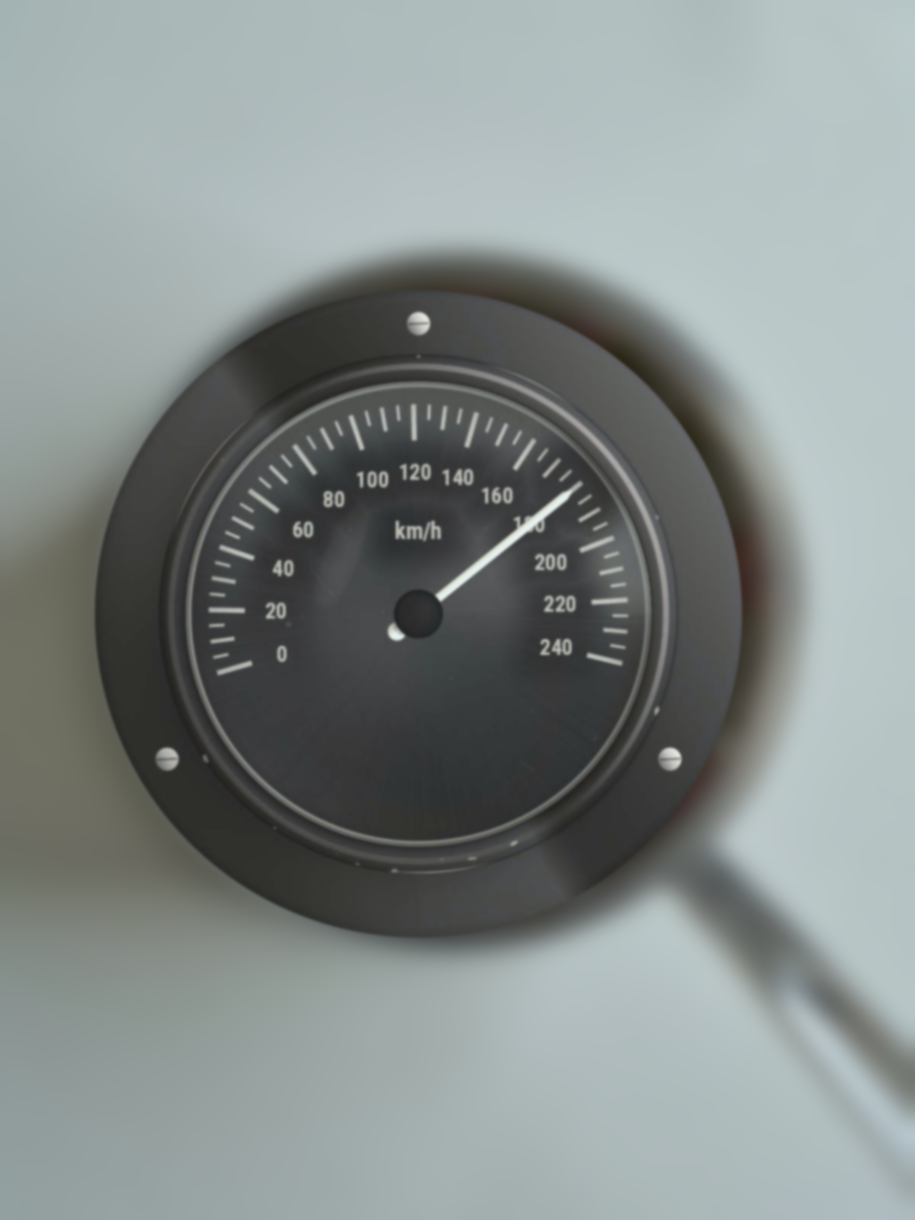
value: **180** km/h
